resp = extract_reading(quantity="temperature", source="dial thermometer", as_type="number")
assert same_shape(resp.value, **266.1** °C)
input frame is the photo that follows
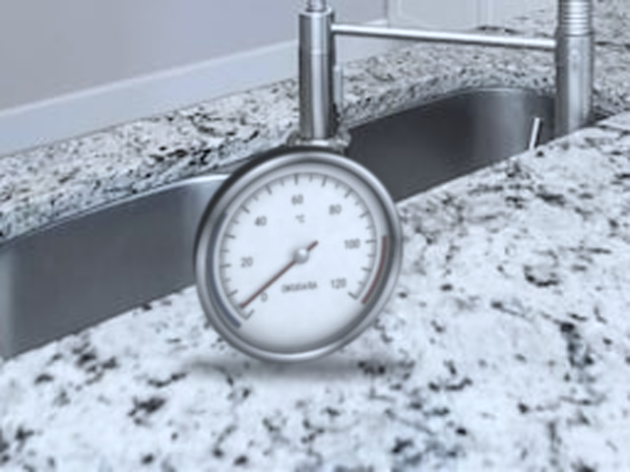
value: **5** °C
